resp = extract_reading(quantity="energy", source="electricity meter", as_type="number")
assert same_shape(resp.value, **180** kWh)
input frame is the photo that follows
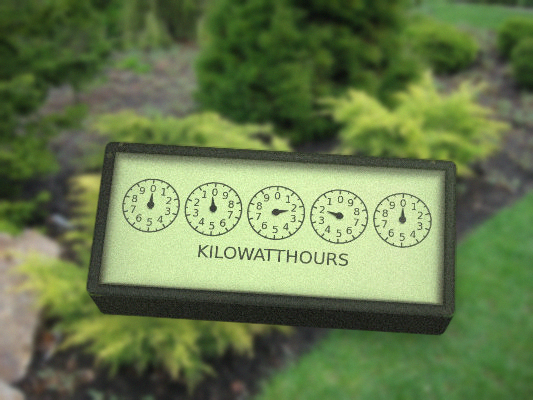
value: **220** kWh
